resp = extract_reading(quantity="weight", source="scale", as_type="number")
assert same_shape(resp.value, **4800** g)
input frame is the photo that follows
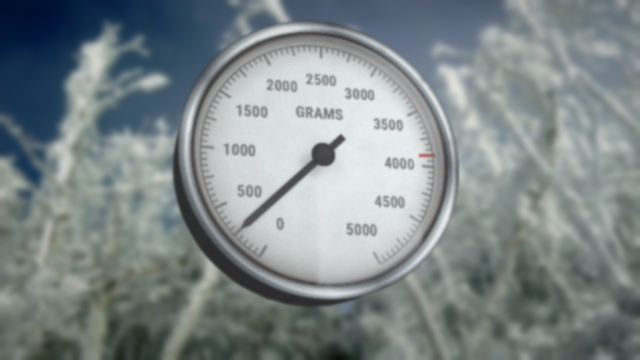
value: **250** g
